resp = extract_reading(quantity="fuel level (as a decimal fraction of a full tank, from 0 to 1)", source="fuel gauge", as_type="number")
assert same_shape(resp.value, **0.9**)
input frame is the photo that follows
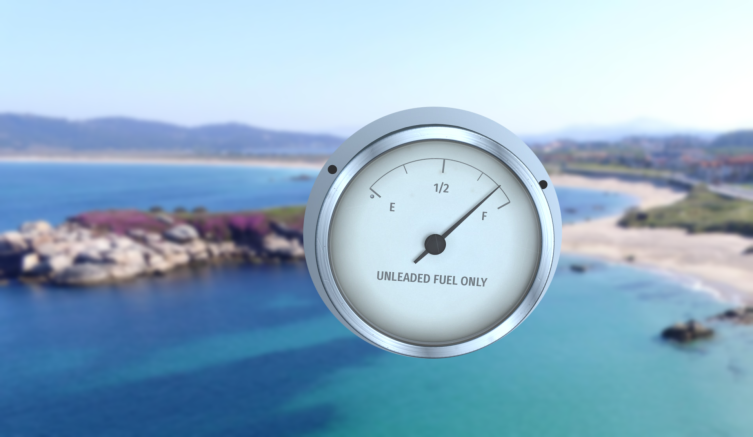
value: **0.875**
